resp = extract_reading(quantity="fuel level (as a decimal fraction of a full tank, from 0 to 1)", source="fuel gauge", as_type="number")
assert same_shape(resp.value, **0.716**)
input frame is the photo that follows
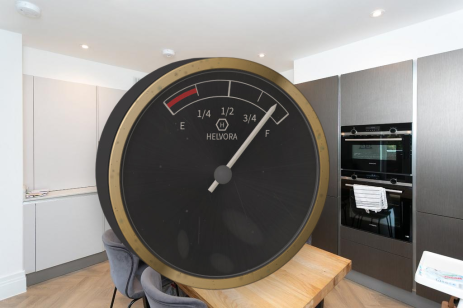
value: **0.875**
